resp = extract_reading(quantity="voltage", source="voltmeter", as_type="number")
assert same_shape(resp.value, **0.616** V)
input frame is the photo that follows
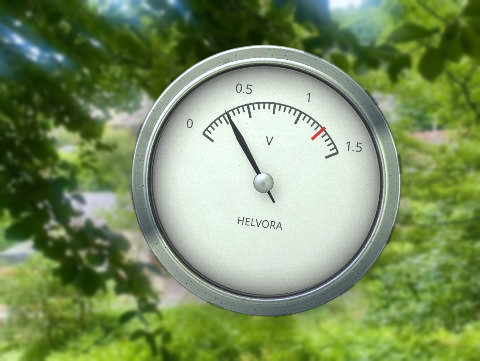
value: **0.3** V
